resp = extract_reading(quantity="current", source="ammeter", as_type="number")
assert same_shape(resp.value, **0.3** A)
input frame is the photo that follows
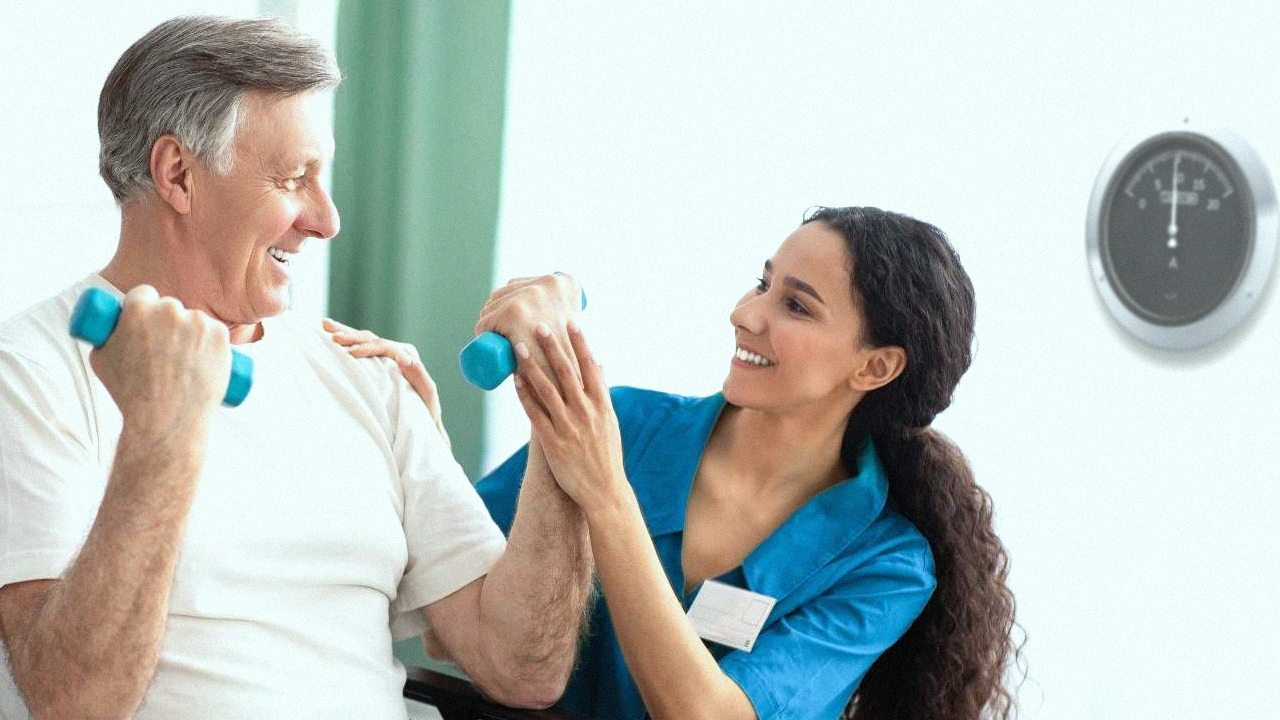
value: **10** A
